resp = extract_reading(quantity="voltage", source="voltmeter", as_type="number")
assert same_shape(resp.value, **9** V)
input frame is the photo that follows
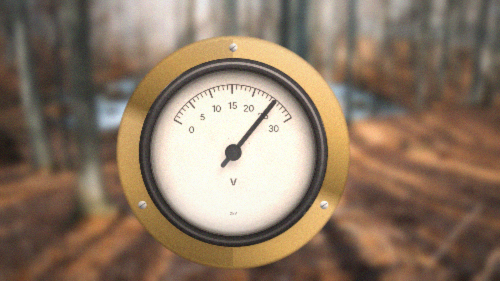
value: **25** V
